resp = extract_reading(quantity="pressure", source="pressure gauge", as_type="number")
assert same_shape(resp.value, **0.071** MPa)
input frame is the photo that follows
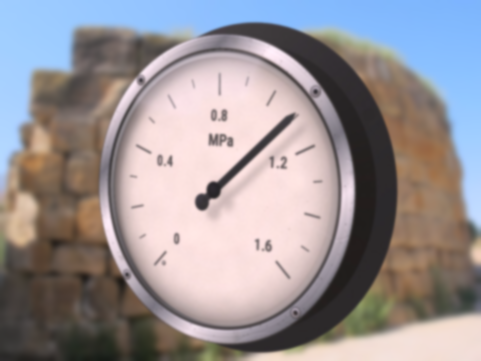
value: **1.1** MPa
